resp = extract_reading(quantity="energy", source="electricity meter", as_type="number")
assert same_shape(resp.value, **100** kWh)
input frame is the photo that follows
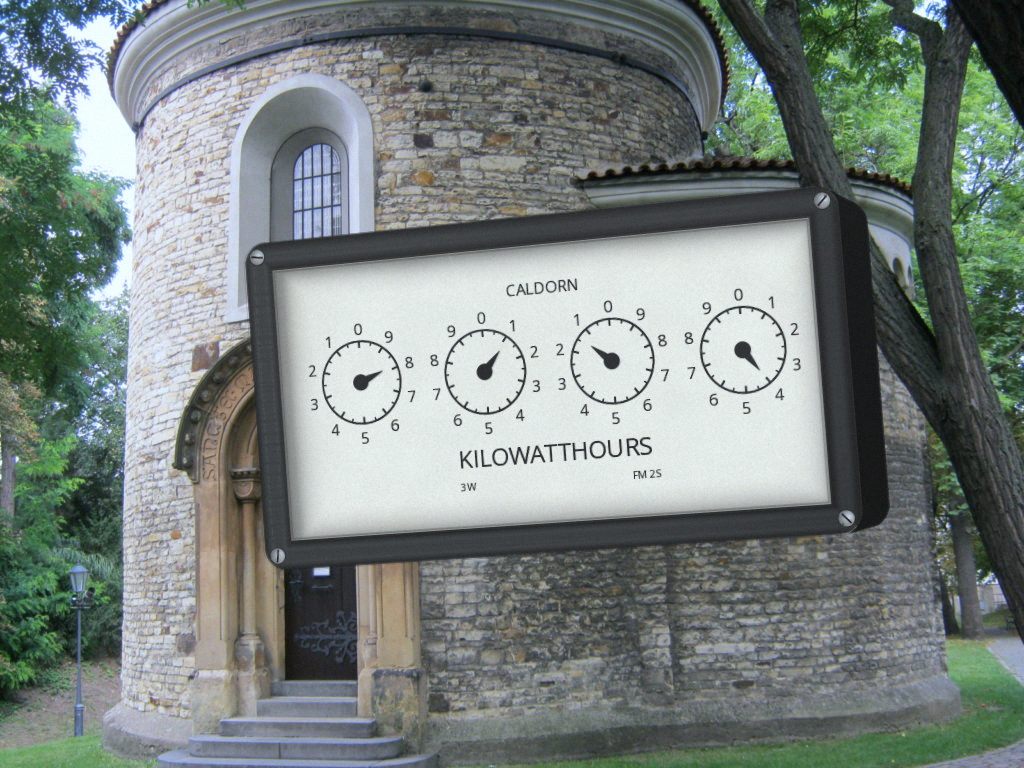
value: **8114** kWh
